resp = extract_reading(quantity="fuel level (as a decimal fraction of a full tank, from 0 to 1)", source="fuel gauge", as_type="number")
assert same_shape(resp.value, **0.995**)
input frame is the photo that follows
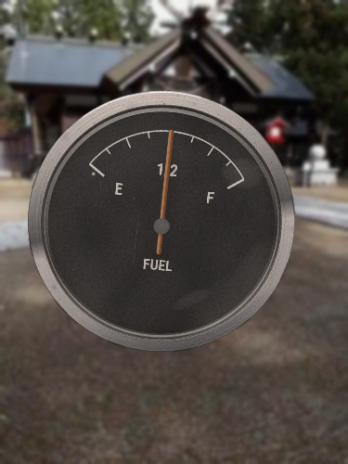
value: **0.5**
